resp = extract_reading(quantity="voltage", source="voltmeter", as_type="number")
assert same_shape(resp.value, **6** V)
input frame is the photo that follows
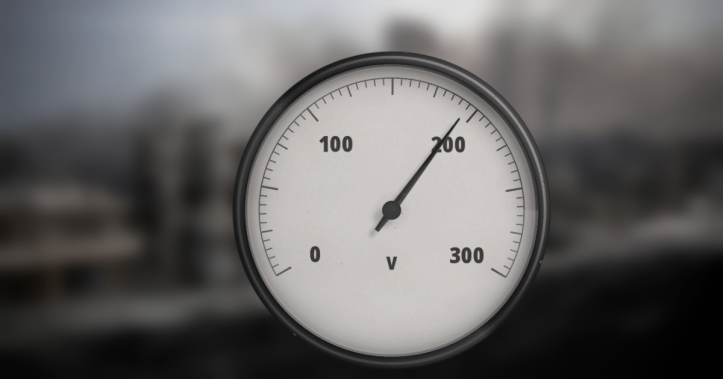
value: **195** V
